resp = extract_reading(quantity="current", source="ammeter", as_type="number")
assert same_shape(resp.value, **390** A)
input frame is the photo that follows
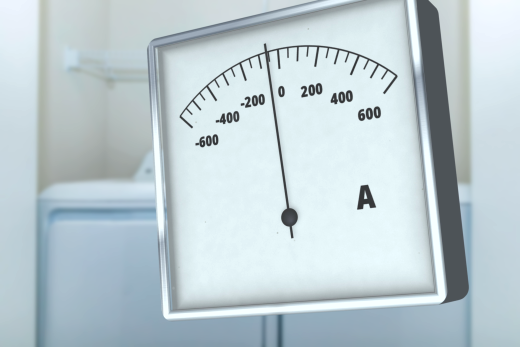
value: **-50** A
